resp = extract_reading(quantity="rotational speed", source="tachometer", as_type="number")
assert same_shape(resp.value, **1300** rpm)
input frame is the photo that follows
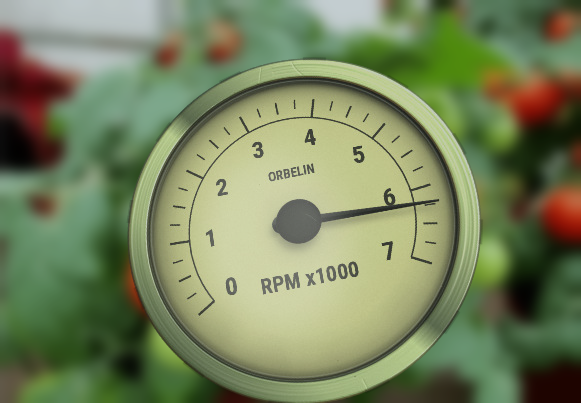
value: **6250** rpm
